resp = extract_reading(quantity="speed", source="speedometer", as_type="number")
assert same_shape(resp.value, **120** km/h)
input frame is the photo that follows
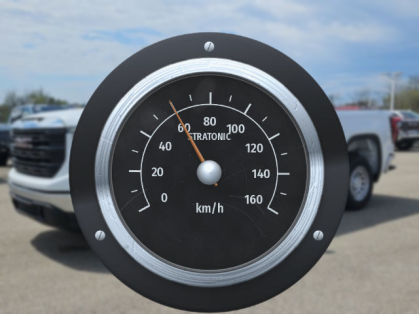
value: **60** km/h
